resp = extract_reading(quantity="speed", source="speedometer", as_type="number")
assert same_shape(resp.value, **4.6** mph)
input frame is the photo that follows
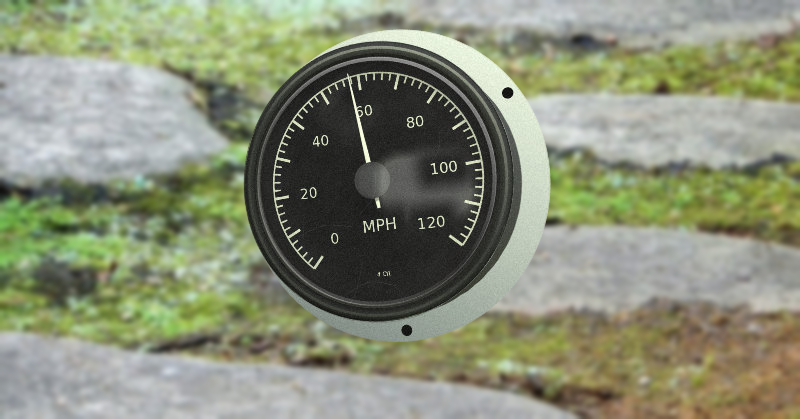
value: **58** mph
